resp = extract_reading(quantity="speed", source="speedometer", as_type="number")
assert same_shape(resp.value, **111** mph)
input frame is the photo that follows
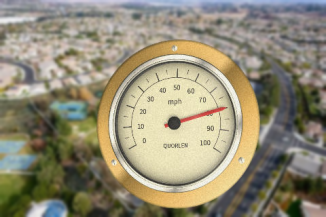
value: **80** mph
